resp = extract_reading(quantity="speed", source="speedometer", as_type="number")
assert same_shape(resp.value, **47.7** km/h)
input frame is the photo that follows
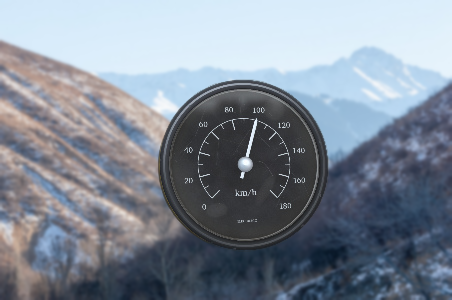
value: **100** km/h
